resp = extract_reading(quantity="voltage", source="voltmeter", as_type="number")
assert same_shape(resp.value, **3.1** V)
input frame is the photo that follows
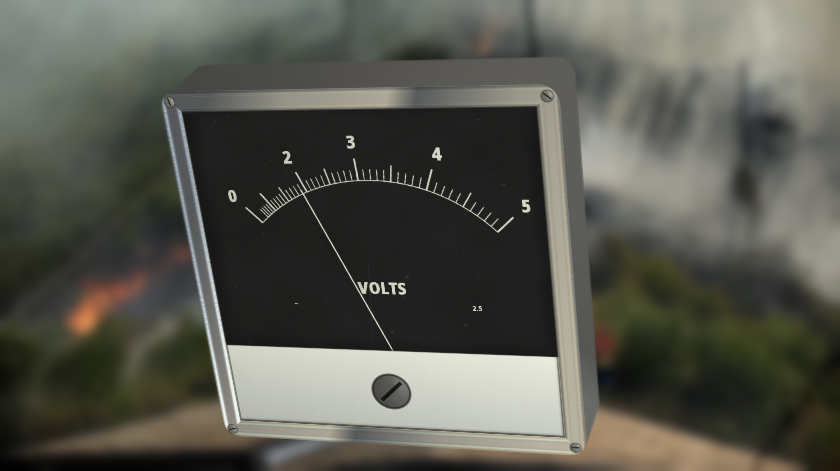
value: **2** V
